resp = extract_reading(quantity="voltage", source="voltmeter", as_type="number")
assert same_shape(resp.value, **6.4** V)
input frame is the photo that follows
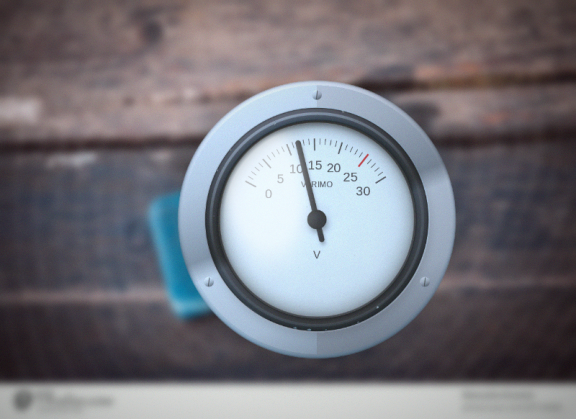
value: **12** V
